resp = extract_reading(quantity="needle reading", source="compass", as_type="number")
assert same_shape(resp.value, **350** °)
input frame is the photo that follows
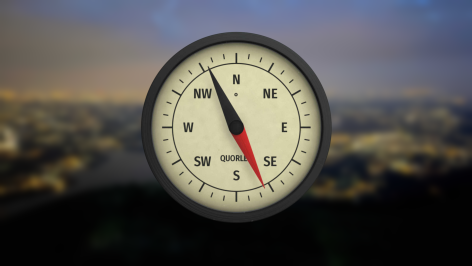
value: **155** °
